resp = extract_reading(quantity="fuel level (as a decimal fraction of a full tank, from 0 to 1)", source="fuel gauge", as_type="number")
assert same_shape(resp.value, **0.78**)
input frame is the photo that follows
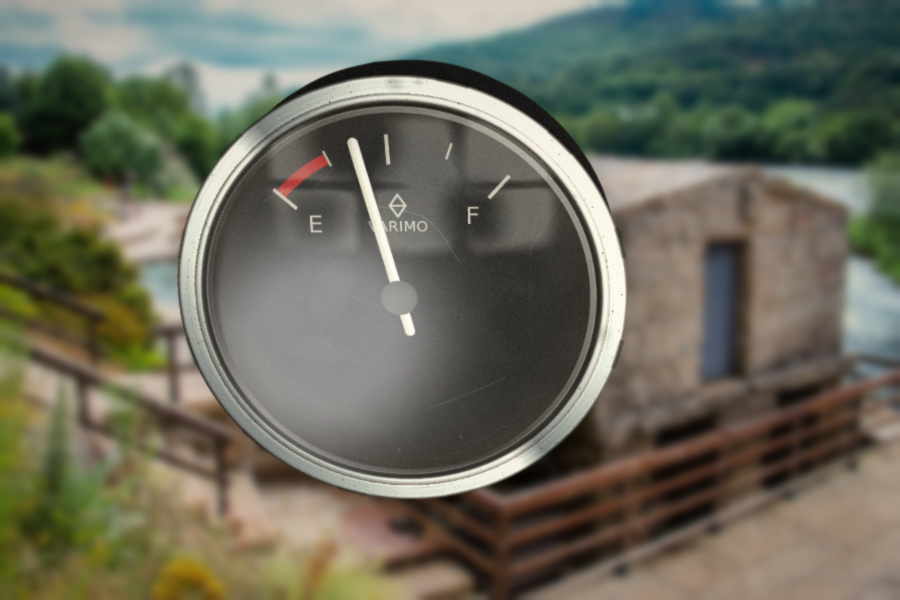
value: **0.375**
